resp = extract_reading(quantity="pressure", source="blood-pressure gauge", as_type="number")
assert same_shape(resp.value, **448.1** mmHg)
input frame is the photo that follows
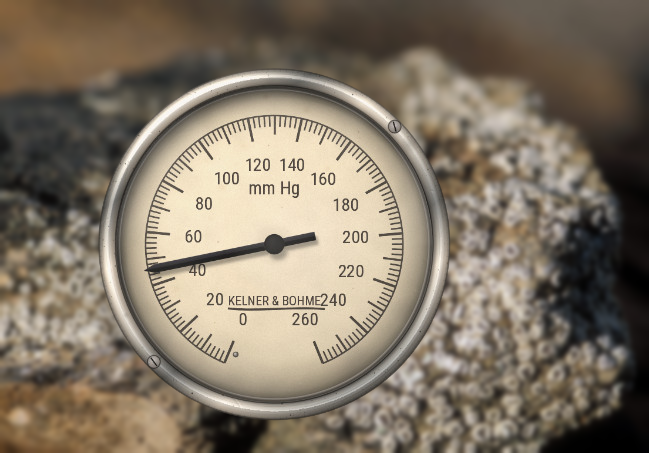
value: **46** mmHg
